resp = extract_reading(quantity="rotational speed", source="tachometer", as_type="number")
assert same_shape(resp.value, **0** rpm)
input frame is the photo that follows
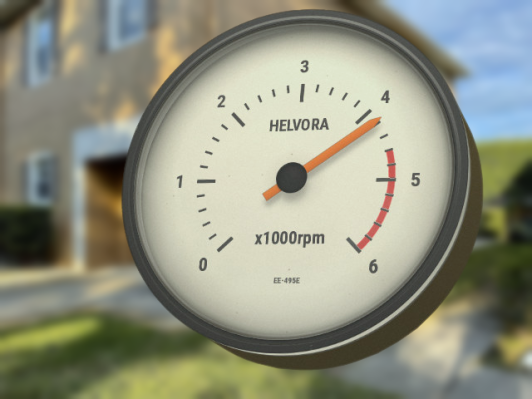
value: **4200** rpm
